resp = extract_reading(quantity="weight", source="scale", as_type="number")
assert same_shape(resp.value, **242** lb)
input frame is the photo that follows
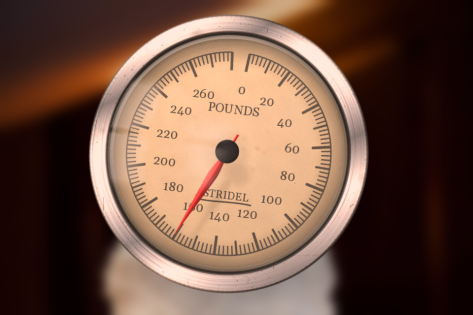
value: **160** lb
